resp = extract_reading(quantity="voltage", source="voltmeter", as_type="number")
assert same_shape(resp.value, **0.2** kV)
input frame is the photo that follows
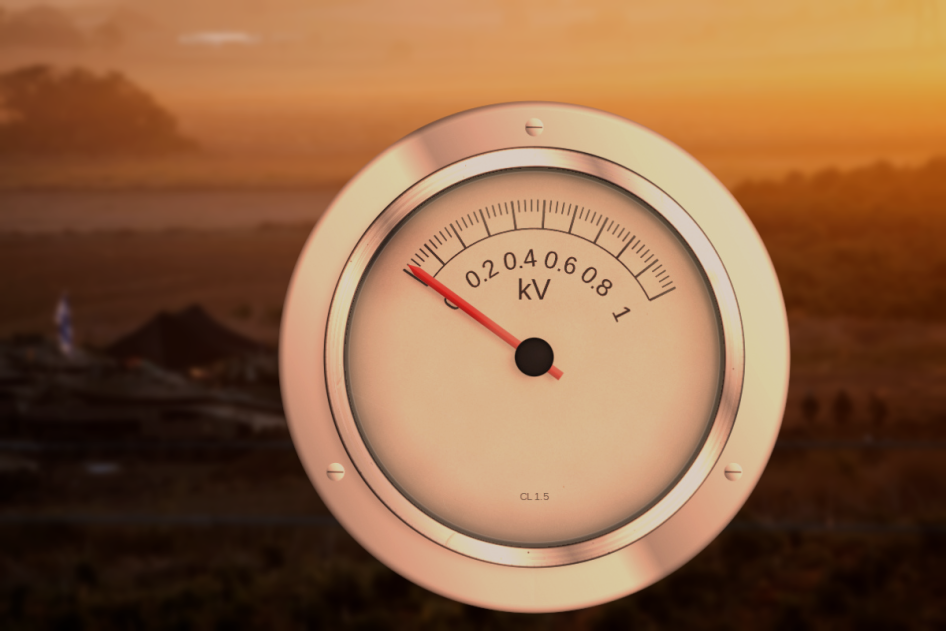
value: **0.02** kV
